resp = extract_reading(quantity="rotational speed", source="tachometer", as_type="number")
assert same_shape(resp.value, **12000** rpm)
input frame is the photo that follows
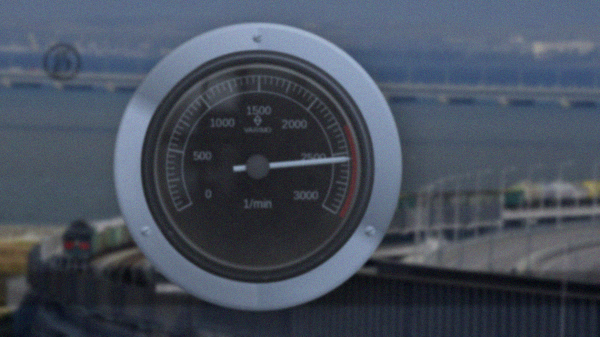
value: **2550** rpm
